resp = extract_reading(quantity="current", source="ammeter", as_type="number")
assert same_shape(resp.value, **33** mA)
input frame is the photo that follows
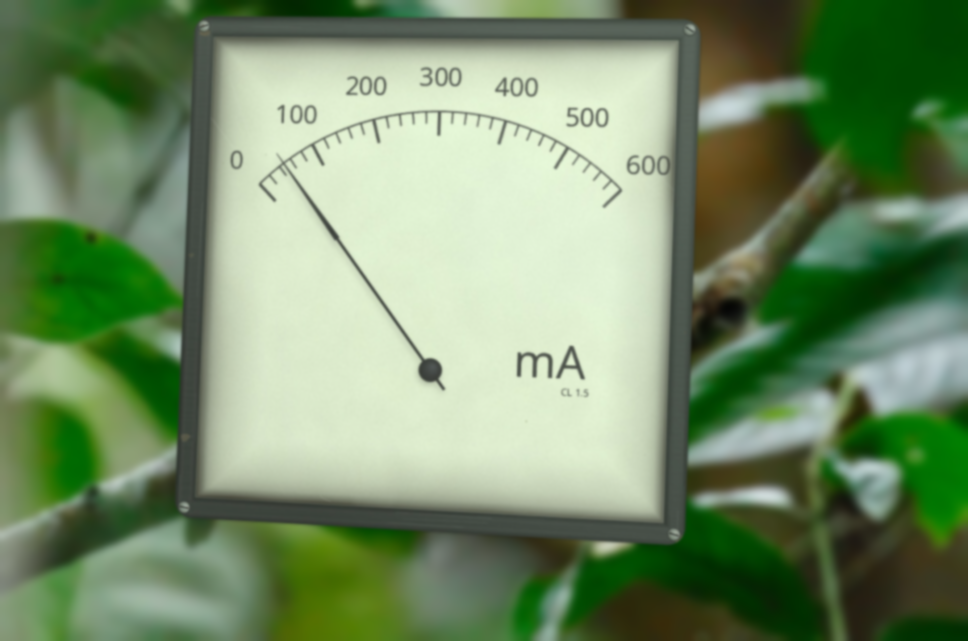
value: **50** mA
